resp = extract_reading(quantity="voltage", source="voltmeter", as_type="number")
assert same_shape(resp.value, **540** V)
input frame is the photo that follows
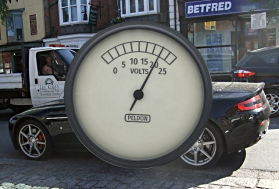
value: **20** V
